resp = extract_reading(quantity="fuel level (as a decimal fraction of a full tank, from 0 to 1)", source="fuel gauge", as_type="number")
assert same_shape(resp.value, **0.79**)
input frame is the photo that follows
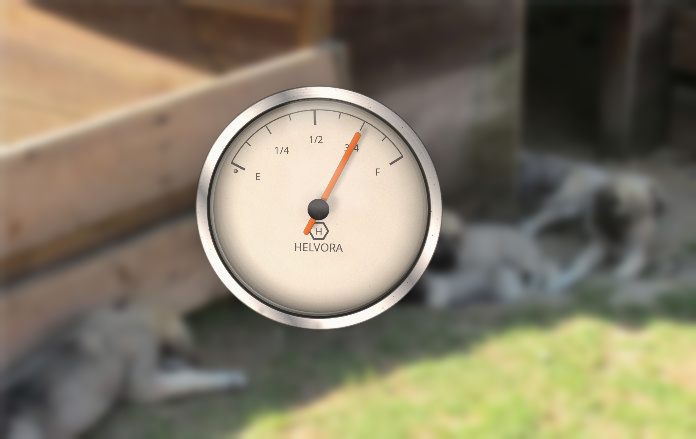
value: **0.75**
